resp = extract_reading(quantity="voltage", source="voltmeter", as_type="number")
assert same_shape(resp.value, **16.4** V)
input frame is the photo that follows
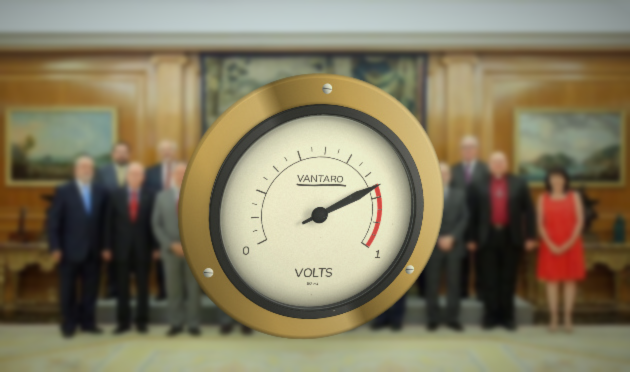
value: **0.75** V
